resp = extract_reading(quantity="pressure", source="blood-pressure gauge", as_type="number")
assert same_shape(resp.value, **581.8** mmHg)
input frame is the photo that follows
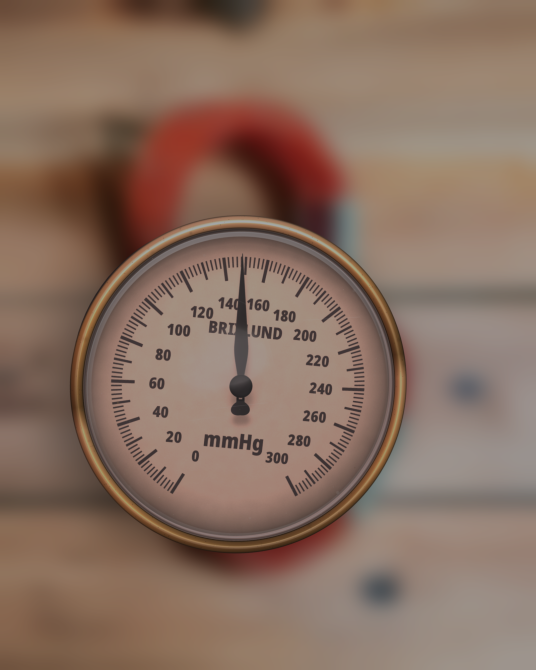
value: **148** mmHg
